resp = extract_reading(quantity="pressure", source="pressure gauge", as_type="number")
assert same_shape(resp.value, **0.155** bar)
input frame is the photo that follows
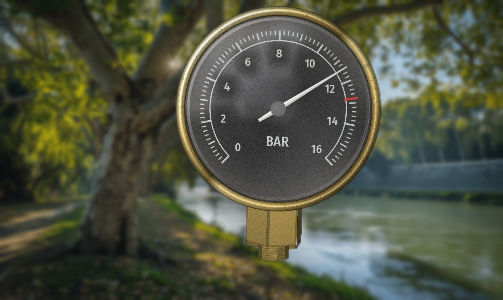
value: **11.4** bar
